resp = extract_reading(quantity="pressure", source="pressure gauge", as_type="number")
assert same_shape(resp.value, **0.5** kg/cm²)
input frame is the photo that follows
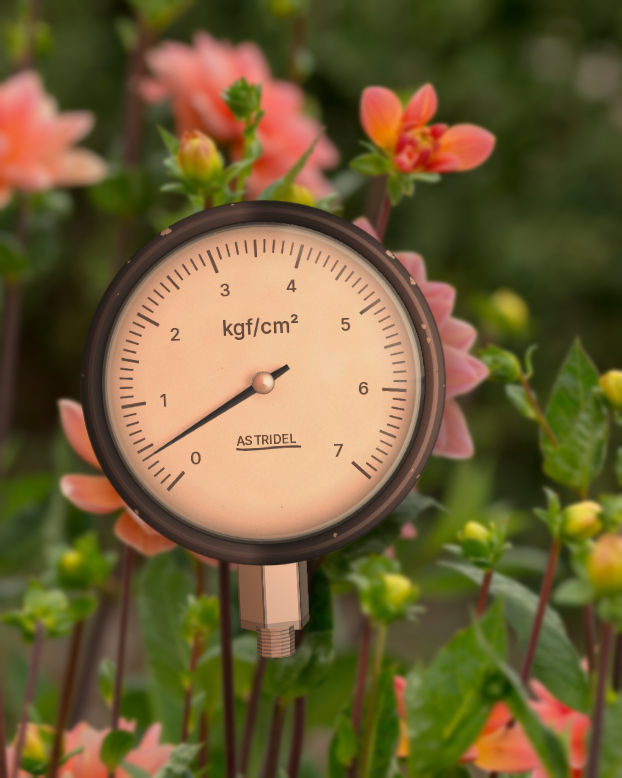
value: **0.4** kg/cm²
